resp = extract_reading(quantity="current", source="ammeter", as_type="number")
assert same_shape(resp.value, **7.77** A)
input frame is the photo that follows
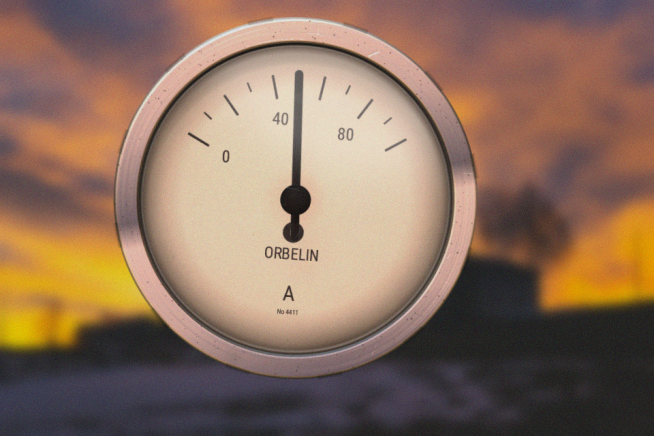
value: **50** A
